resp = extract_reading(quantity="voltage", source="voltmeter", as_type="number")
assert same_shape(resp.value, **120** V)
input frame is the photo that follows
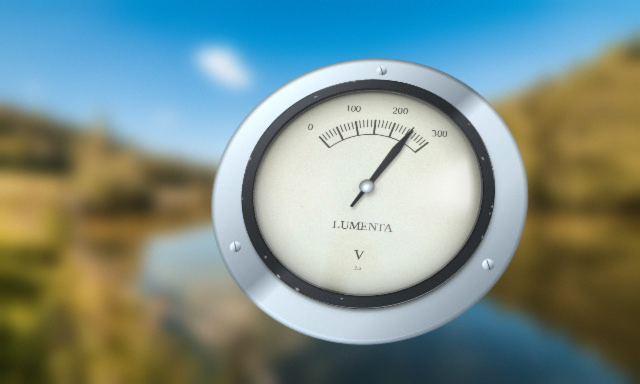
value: **250** V
